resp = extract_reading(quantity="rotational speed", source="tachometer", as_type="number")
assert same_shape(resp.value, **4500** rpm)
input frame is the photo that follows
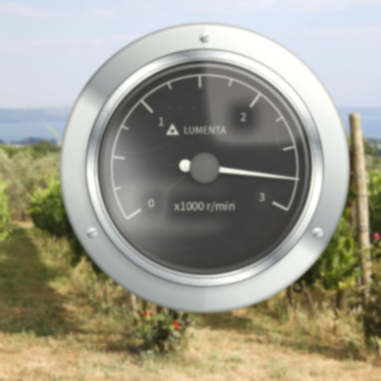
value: **2750** rpm
